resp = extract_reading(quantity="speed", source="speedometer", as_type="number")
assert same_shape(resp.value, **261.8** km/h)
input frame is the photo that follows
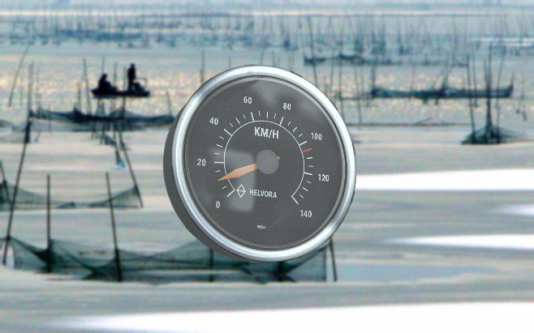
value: **10** km/h
